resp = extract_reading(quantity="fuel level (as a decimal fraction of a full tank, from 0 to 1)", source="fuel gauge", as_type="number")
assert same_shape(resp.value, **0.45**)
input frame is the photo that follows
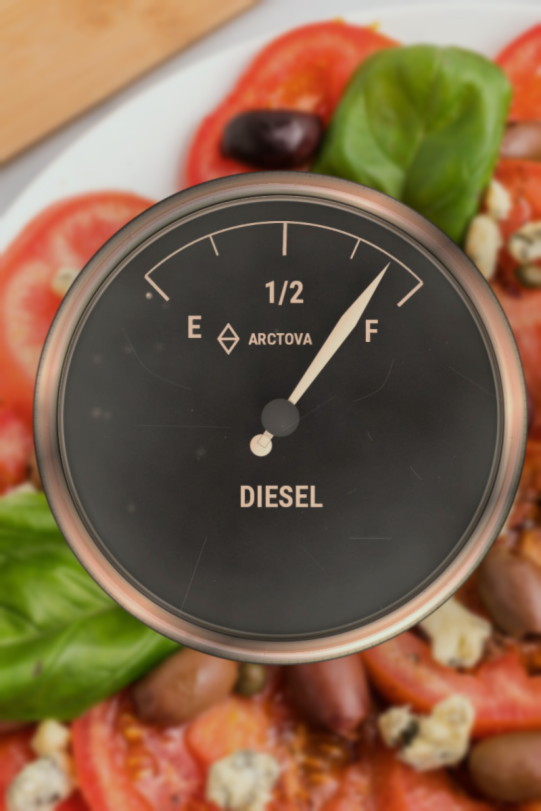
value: **0.875**
